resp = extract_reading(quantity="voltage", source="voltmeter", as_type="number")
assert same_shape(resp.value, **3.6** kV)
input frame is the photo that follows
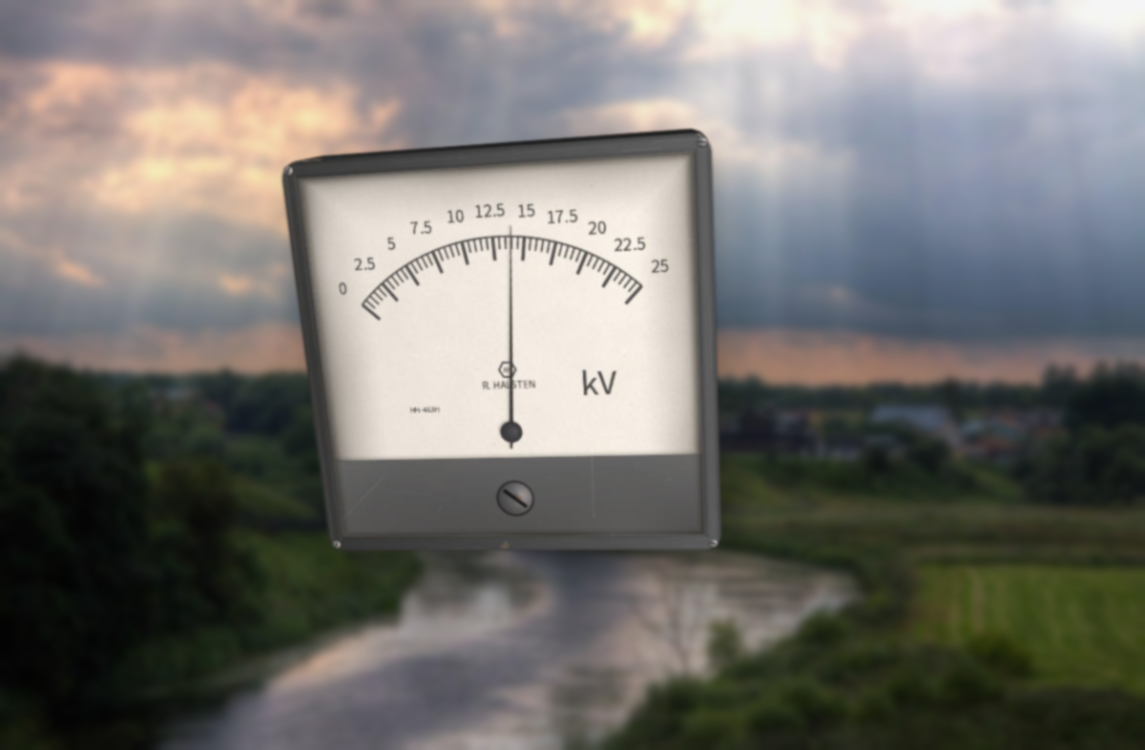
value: **14** kV
